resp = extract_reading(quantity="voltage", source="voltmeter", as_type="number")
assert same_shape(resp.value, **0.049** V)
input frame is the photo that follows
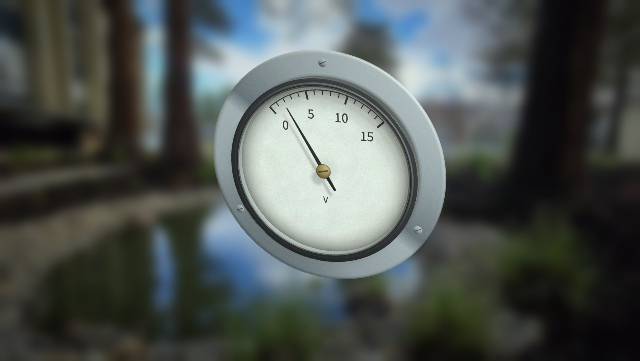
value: **2** V
